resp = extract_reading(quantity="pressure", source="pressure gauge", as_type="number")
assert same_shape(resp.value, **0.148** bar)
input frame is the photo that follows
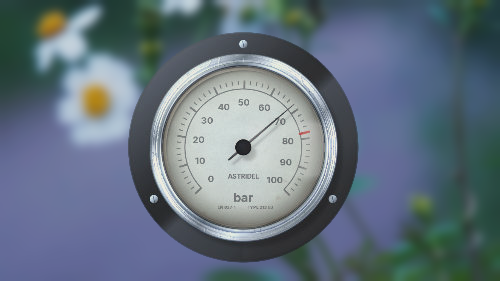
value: **68** bar
